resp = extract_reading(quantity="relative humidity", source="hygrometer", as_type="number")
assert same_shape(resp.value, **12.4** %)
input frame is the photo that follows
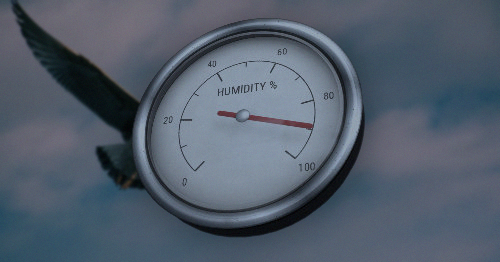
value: **90** %
